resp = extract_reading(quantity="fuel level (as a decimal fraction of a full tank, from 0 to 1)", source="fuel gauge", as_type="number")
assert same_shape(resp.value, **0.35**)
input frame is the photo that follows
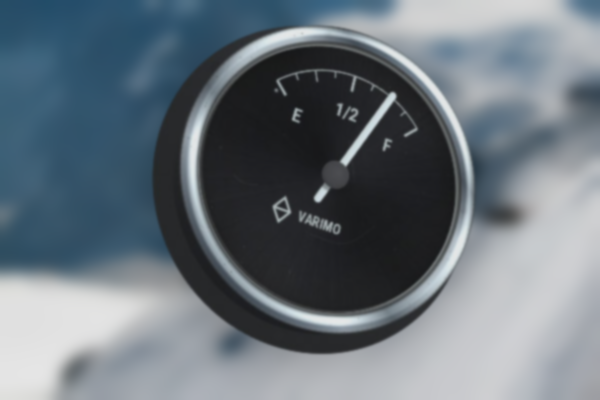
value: **0.75**
